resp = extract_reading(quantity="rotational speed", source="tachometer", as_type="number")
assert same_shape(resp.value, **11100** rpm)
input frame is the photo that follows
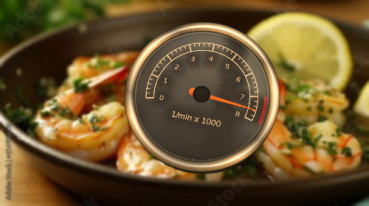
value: **7600** rpm
